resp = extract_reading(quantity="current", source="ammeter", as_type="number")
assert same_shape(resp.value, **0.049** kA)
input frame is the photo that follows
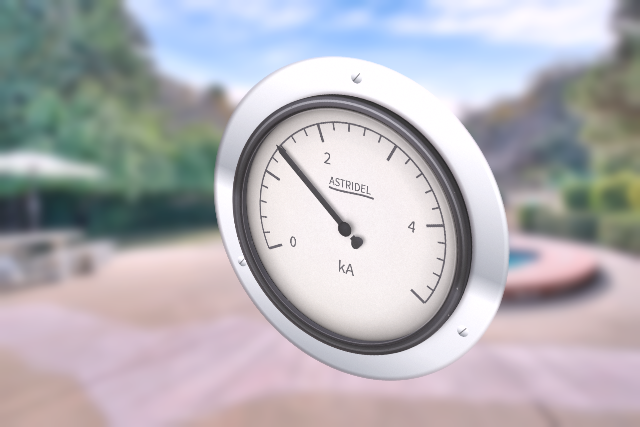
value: **1.4** kA
